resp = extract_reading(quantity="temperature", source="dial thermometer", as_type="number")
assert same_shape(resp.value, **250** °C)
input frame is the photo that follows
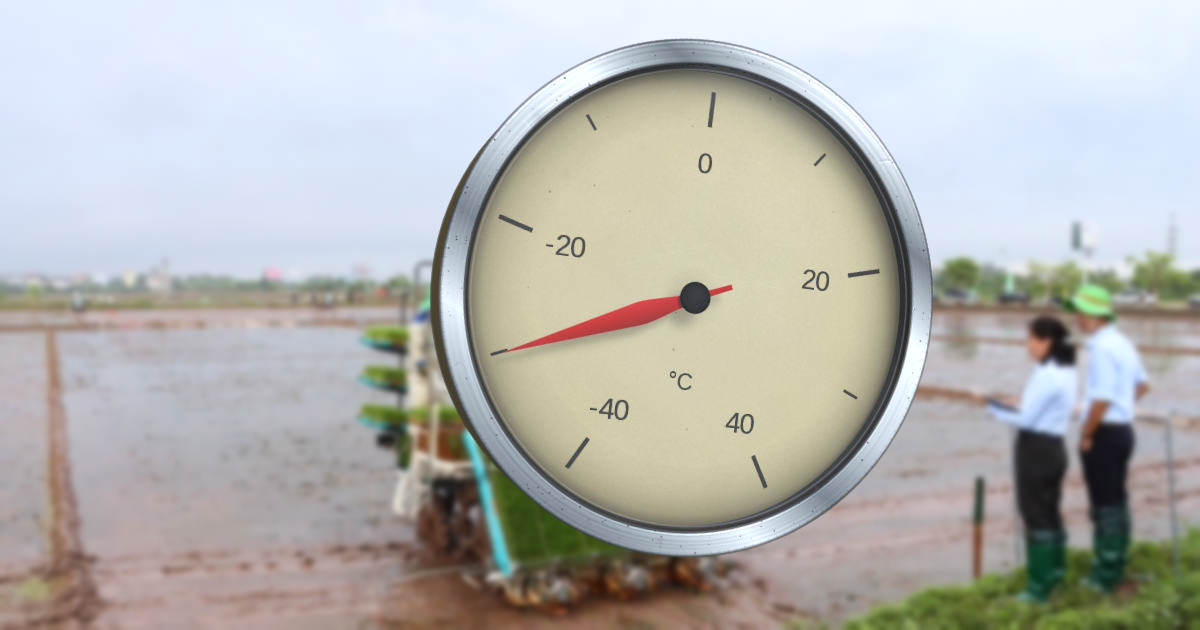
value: **-30** °C
